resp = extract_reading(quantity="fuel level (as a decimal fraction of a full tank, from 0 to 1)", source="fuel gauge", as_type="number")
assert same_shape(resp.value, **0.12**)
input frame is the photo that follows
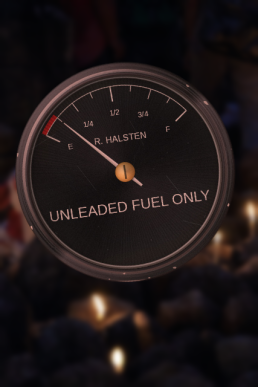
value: **0.125**
